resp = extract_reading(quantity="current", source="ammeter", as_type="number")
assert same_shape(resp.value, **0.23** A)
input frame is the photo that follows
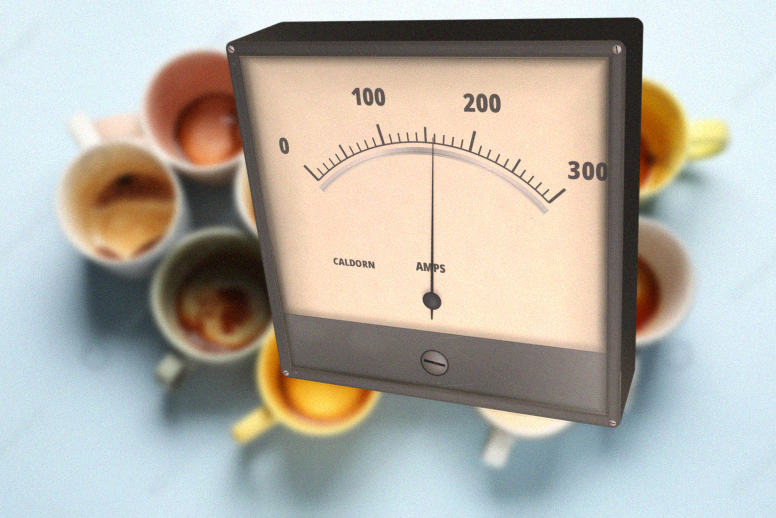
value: **160** A
